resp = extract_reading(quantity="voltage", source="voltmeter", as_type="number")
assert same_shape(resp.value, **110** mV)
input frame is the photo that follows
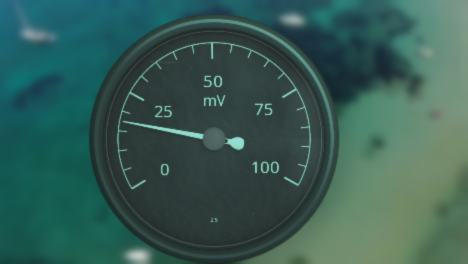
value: **17.5** mV
